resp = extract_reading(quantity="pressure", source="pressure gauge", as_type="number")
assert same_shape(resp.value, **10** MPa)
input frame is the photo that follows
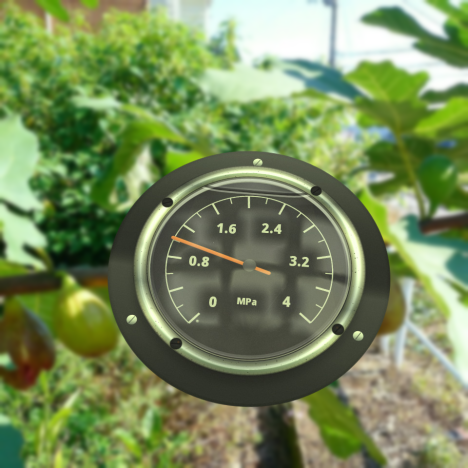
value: **1** MPa
